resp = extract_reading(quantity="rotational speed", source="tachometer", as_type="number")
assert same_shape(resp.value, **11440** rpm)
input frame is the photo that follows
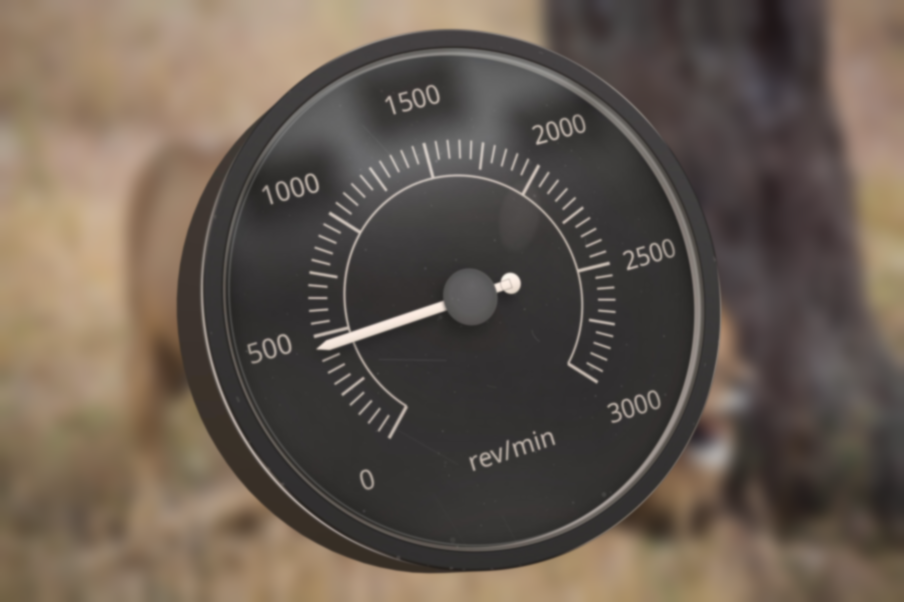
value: **450** rpm
